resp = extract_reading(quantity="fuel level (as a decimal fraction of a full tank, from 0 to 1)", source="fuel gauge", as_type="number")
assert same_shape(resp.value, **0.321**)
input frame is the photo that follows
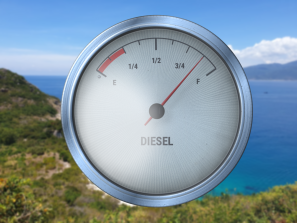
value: **0.875**
